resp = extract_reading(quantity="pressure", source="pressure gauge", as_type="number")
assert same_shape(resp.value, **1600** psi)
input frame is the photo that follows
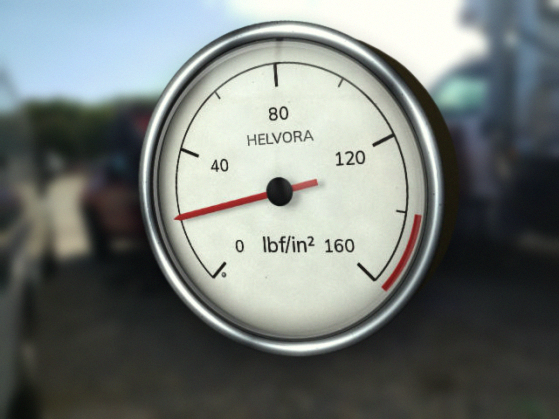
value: **20** psi
